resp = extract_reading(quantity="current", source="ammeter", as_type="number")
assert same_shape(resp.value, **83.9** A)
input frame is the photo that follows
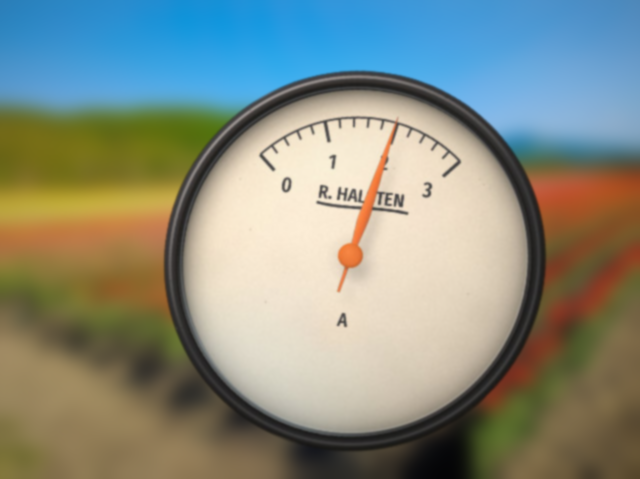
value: **2** A
